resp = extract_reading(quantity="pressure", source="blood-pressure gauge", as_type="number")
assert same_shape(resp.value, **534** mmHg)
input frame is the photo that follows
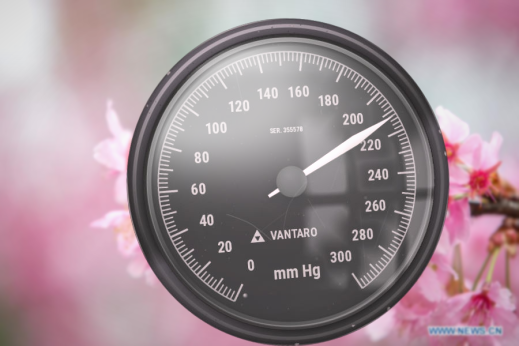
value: **212** mmHg
